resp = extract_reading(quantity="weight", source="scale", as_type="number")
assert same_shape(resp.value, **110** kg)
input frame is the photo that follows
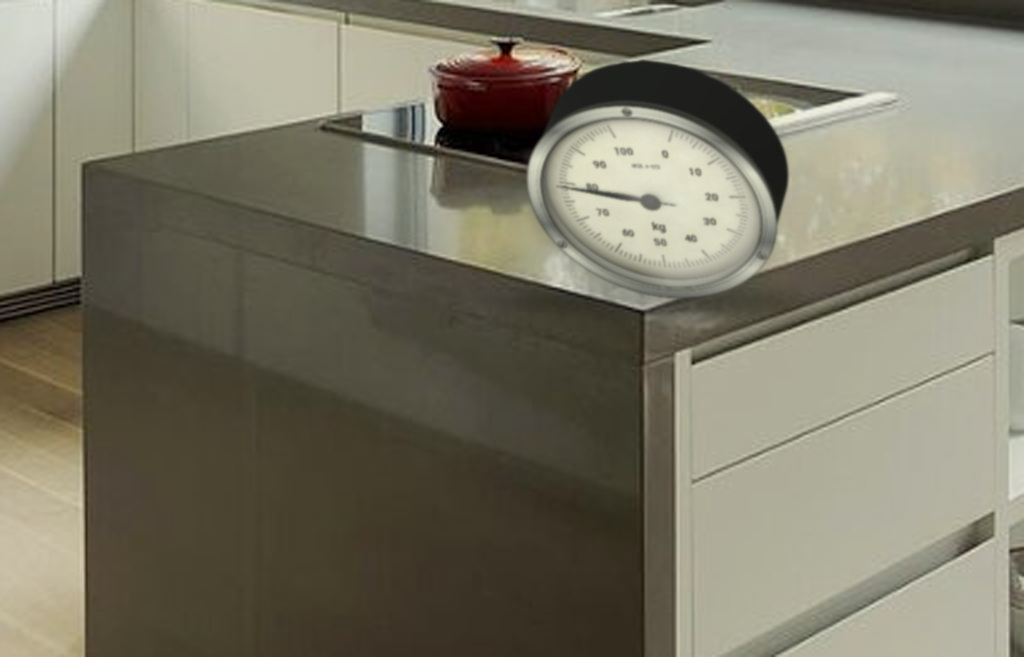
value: **80** kg
